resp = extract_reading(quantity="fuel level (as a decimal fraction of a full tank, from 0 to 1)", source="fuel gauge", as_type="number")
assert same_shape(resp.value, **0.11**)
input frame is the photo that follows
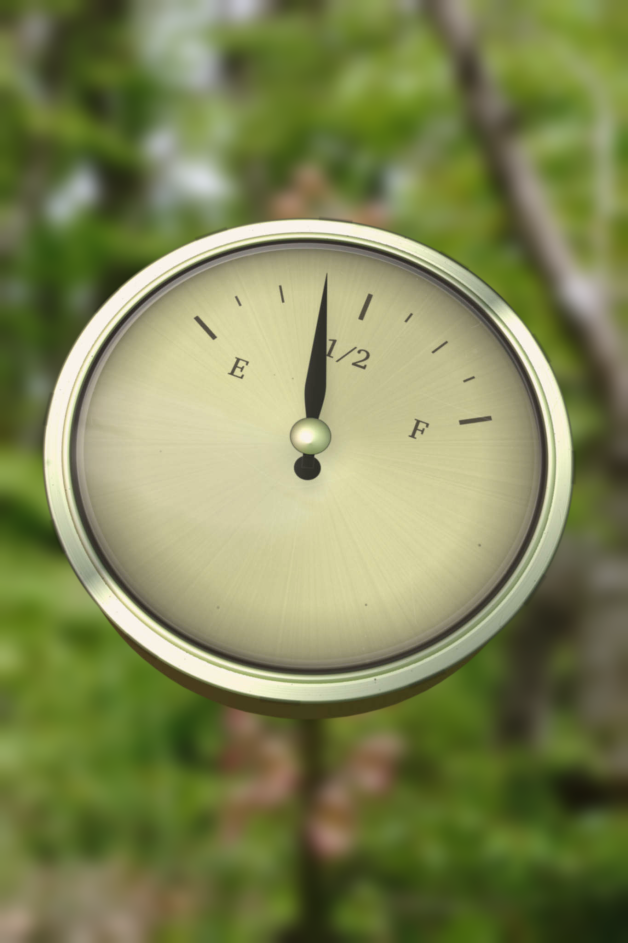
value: **0.375**
